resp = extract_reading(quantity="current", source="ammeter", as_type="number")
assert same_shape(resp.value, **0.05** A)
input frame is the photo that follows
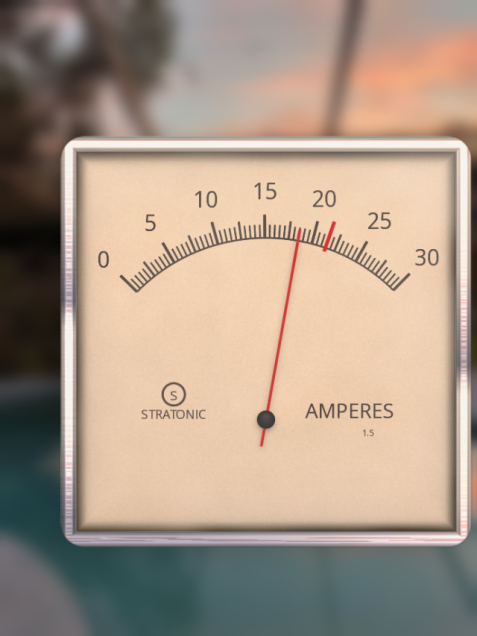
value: **18.5** A
